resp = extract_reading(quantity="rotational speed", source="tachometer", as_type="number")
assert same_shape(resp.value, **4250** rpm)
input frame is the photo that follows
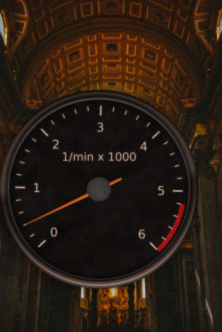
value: **400** rpm
